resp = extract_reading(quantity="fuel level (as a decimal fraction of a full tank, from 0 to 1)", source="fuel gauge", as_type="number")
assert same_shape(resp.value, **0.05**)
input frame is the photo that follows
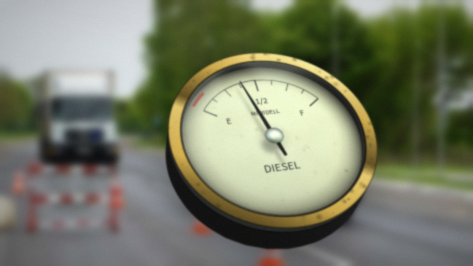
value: **0.375**
